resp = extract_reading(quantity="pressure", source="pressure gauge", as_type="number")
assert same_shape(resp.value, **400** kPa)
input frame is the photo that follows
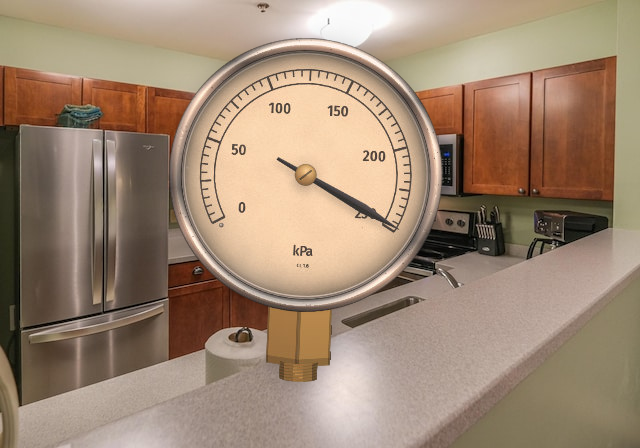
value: **247.5** kPa
